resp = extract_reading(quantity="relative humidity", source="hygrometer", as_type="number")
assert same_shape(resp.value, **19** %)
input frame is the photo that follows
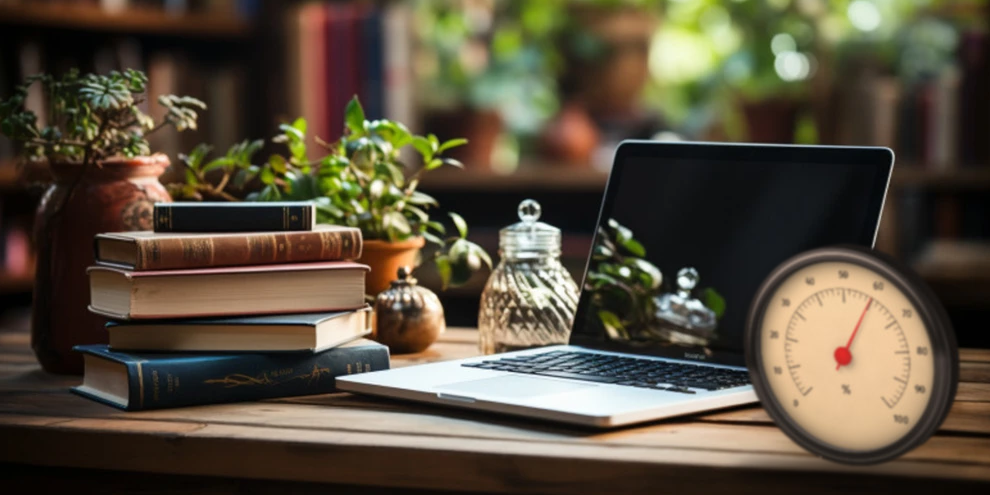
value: **60** %
